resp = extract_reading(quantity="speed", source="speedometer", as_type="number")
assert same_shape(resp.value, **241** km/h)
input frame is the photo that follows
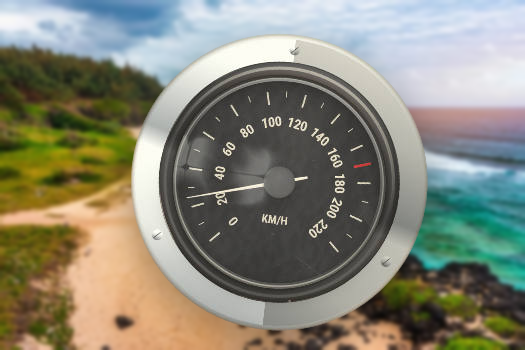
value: **25** km/h
